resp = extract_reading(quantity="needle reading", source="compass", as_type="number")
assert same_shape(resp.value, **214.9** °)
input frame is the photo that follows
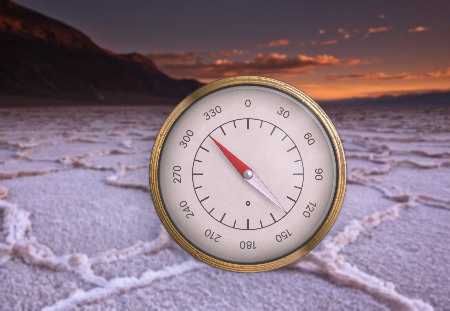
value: **315** °
